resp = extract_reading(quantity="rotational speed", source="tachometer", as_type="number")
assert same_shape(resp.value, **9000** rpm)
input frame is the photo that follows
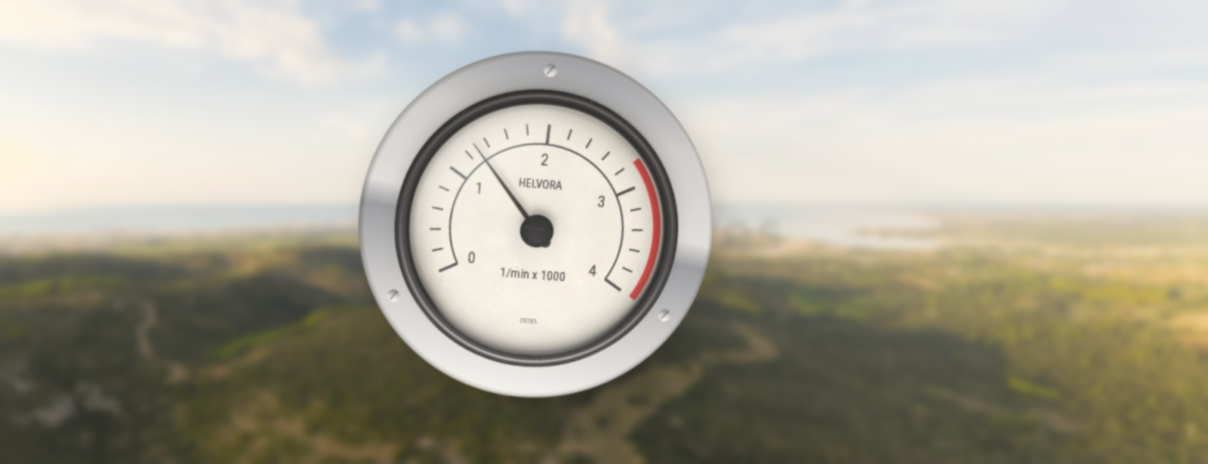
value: **1300** rpm
